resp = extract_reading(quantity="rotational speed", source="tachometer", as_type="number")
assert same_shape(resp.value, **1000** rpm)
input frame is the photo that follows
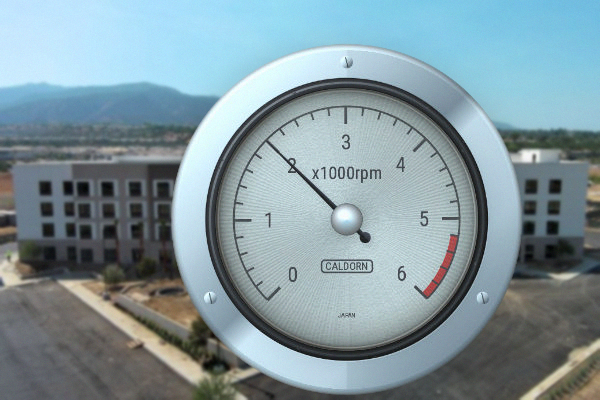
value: **2000** rpm
